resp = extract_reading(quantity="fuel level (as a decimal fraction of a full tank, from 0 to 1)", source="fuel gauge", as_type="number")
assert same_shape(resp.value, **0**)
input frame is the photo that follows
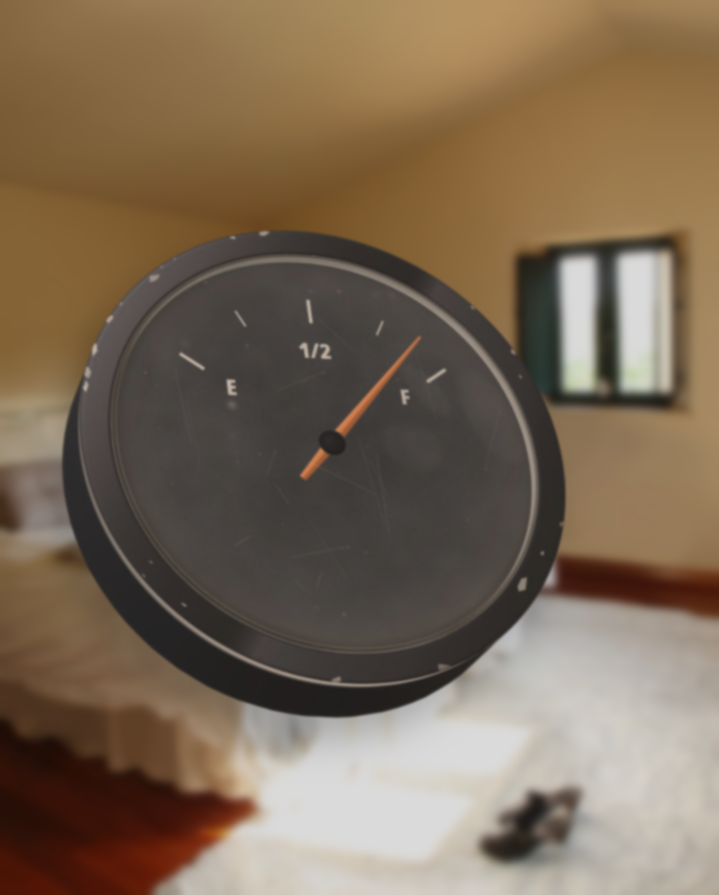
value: **0.875**
